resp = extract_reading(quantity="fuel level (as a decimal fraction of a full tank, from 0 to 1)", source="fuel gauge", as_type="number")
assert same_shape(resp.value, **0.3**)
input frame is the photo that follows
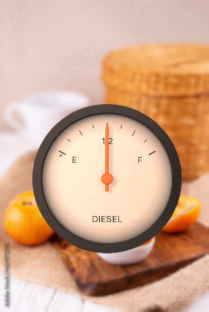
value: **0.5**
